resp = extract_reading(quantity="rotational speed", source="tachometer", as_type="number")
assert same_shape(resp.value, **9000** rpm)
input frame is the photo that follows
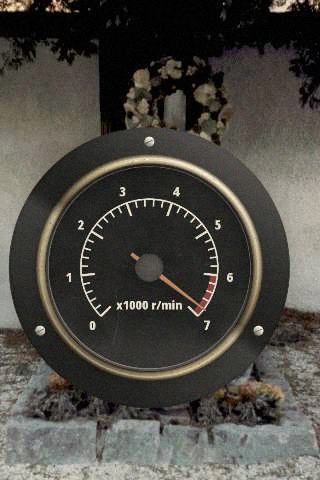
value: **6800** rpm
